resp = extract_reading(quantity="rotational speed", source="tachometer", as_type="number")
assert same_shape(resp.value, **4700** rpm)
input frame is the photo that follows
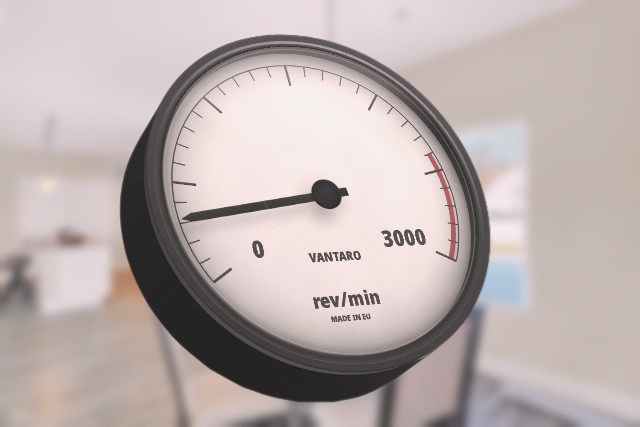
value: **300** rpm
